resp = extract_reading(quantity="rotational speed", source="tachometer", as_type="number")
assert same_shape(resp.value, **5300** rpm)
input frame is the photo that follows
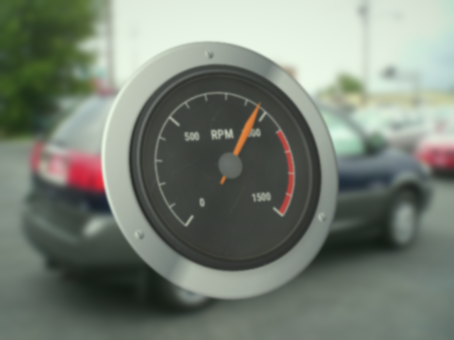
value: **950** rpm
